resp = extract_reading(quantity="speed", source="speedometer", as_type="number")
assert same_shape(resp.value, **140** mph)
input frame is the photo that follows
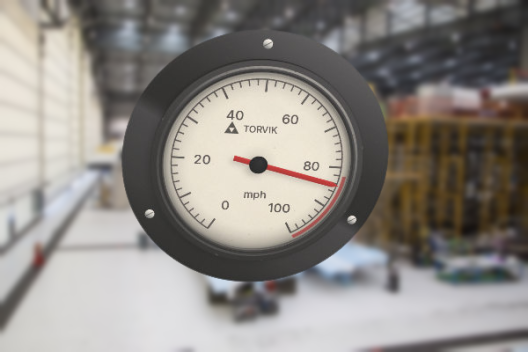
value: **84** mph
